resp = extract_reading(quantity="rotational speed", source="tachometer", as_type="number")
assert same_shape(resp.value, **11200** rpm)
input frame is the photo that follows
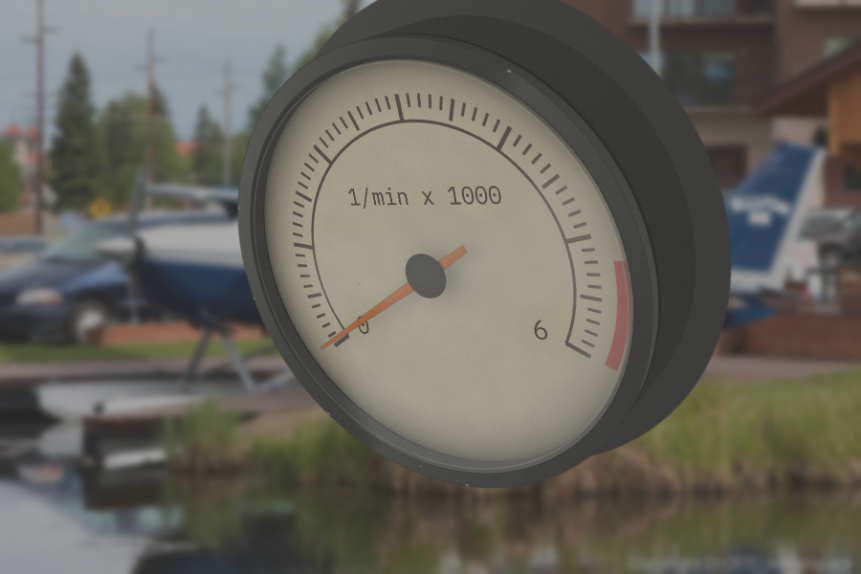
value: **50** rpm
